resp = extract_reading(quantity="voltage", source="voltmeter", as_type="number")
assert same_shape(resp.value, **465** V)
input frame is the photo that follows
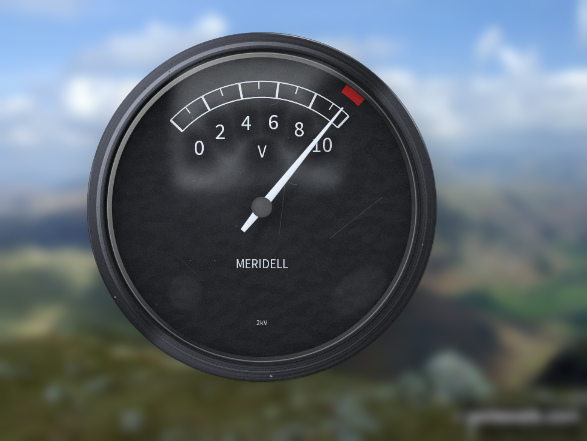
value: **9.5** V
